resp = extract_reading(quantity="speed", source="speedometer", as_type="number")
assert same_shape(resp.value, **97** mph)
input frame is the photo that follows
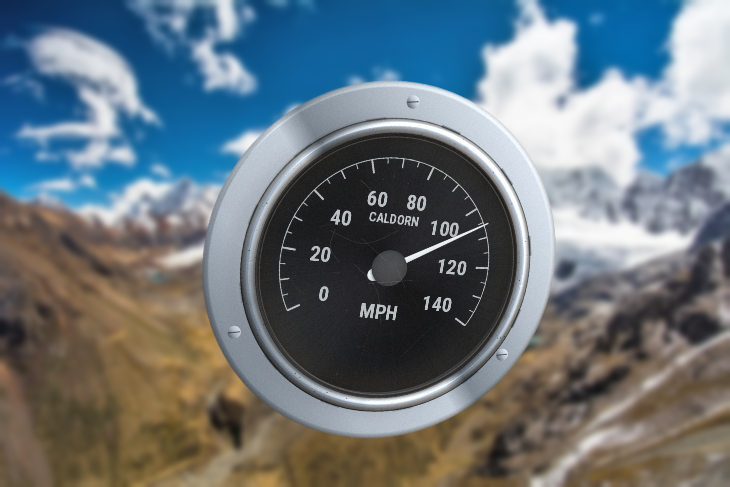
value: **105** mph
